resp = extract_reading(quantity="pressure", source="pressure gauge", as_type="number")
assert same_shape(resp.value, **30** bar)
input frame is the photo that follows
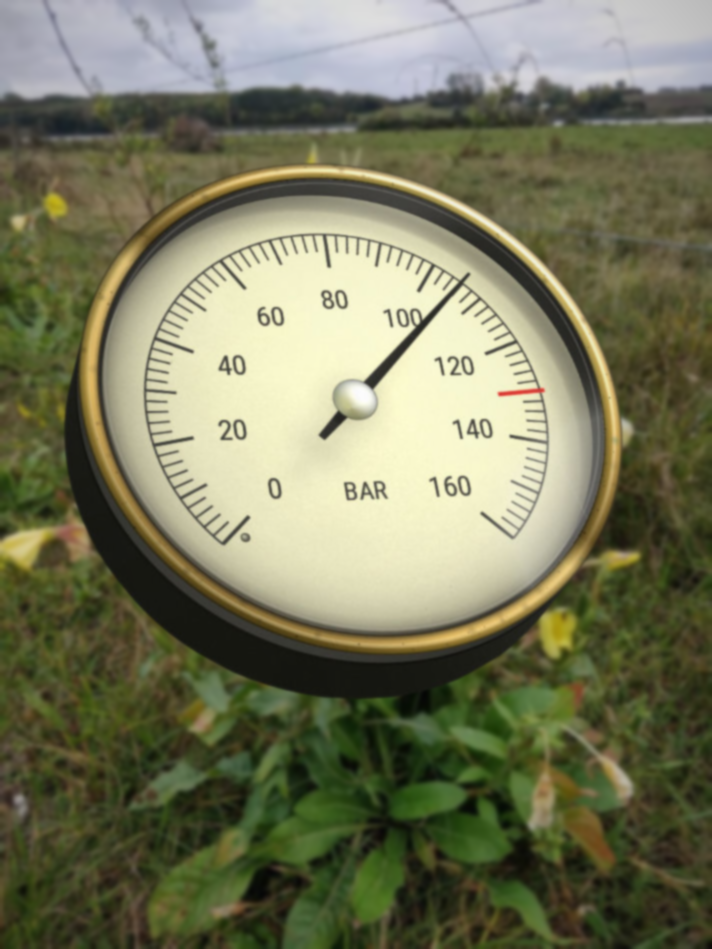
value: **106** bar
